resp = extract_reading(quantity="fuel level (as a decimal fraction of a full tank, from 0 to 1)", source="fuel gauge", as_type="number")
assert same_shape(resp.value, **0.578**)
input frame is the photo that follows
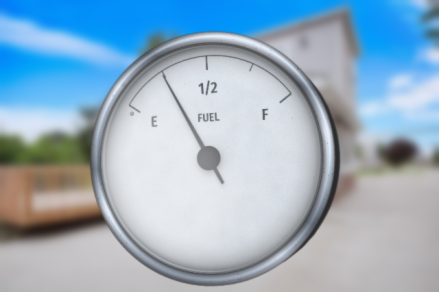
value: **0.25**
